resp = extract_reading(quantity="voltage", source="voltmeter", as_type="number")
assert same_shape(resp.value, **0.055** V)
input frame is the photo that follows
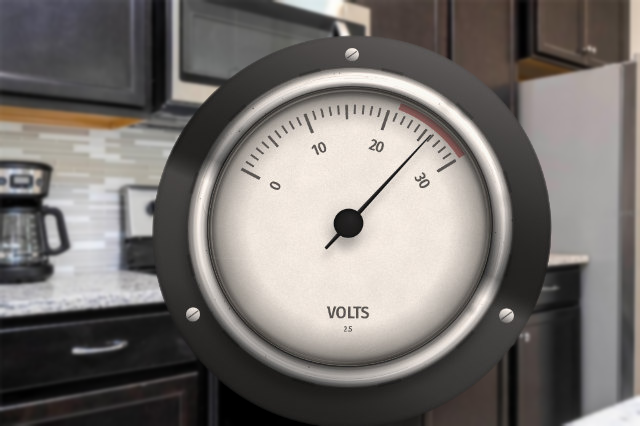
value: **26** V
